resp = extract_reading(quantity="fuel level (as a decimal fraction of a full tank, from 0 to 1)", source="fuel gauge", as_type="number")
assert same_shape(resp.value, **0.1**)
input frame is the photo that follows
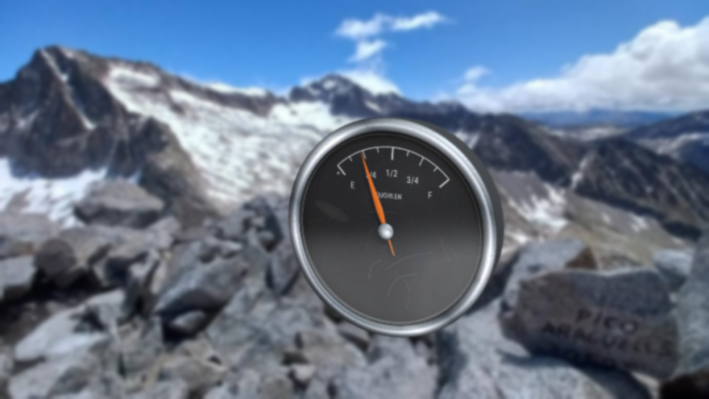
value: **0.25**
